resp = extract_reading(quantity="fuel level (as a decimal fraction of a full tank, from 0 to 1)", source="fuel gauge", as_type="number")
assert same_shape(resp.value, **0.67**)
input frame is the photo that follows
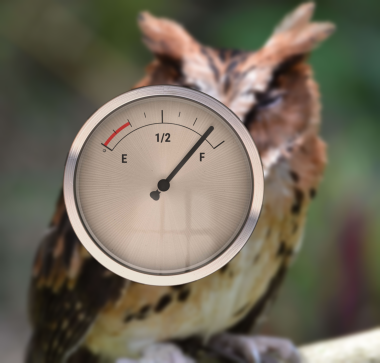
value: **0.875**
